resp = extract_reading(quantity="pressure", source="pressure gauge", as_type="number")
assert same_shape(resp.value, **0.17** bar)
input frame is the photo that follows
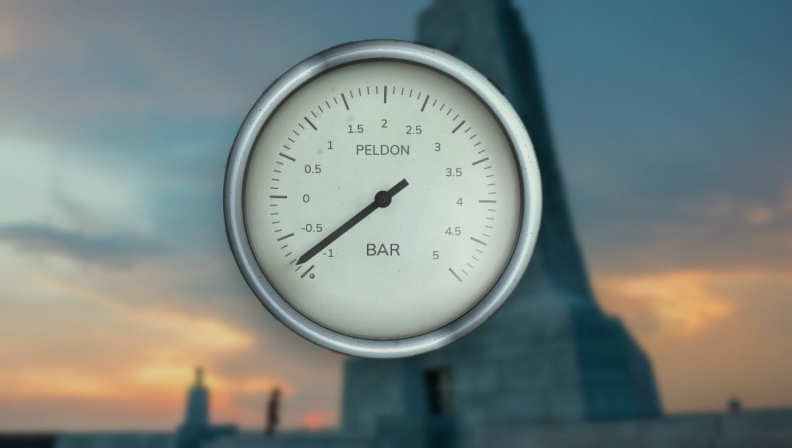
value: **-0.85** bar
